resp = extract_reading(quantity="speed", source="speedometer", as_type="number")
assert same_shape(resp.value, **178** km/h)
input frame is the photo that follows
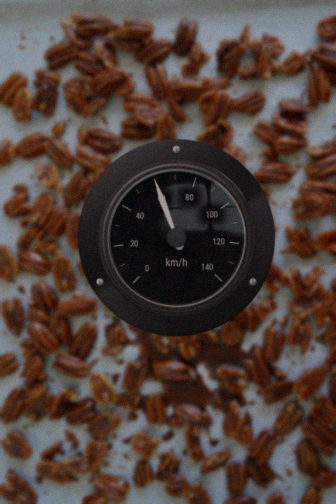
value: **60** km/h
